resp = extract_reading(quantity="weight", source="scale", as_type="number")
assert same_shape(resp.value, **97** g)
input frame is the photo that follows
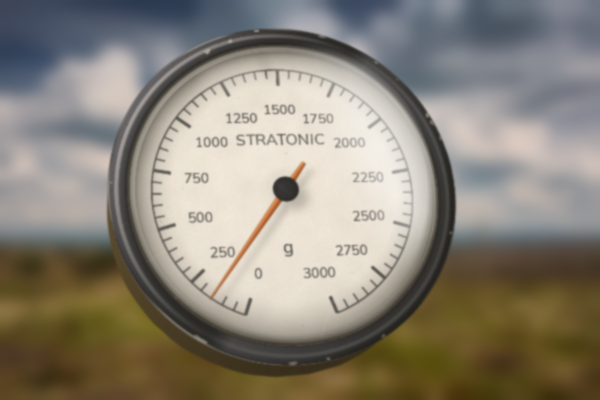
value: **150** g
